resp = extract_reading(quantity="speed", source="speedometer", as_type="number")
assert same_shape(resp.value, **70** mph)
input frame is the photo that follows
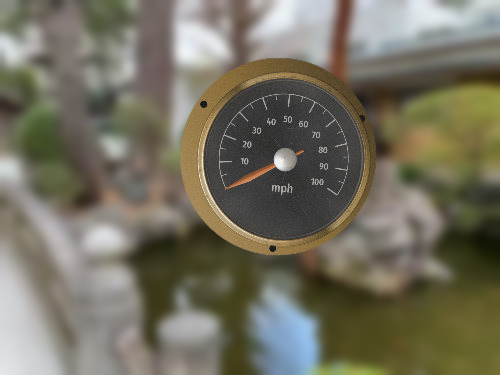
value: **0** mph
